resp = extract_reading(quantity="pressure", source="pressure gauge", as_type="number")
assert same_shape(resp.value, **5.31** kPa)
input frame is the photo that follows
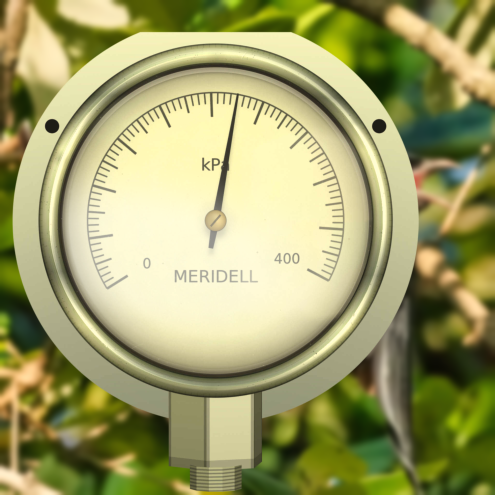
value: **220** kPa
